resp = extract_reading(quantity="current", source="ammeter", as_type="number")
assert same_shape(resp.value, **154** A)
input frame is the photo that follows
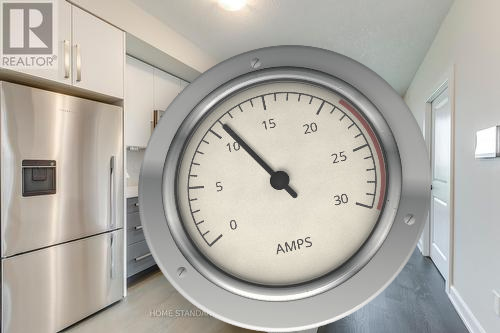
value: **11** A
